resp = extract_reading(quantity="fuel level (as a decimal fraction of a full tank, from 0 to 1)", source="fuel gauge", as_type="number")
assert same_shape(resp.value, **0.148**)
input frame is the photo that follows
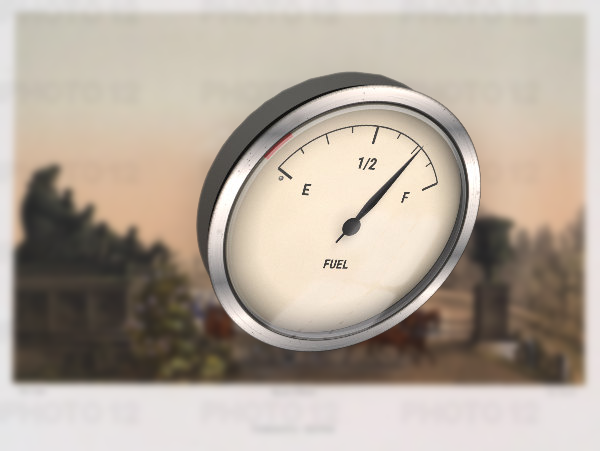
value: **0.75**
